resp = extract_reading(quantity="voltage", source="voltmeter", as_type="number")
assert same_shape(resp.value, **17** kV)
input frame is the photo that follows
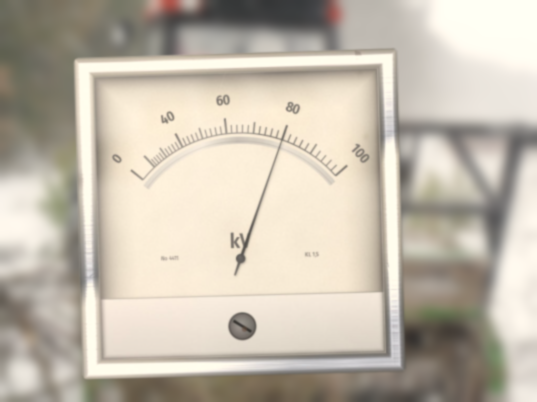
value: **80** kV
